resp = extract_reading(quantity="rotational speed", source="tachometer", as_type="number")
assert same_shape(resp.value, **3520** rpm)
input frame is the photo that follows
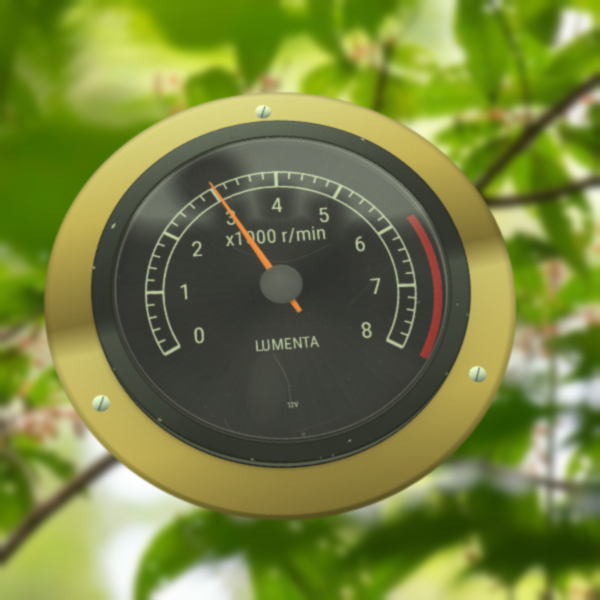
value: **3000** rpm
